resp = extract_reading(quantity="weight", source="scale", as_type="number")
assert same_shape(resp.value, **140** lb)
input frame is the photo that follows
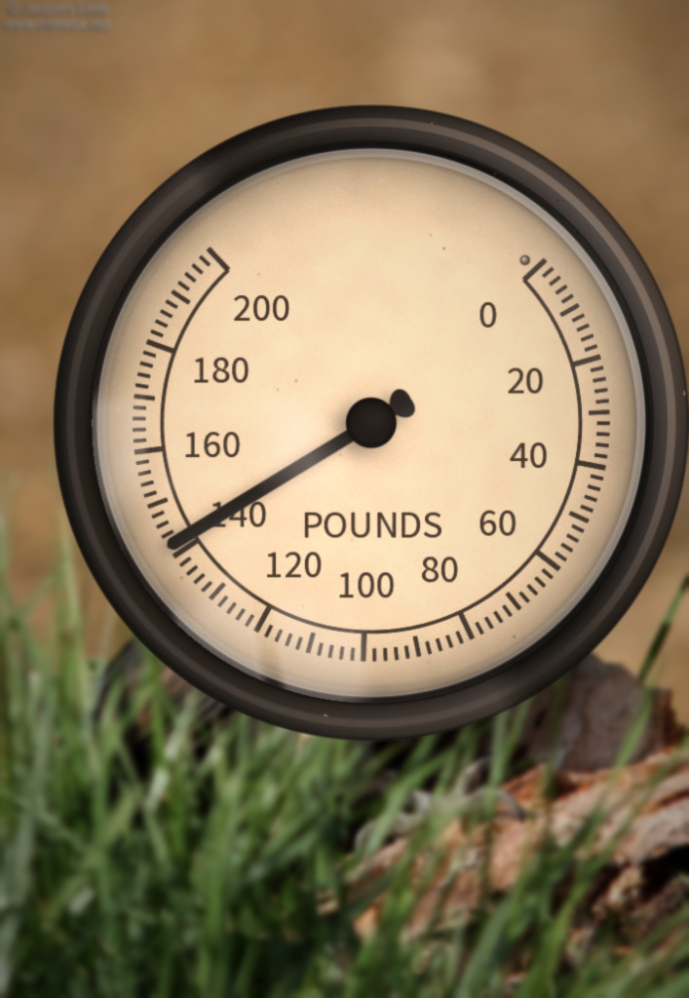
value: **142** lb
